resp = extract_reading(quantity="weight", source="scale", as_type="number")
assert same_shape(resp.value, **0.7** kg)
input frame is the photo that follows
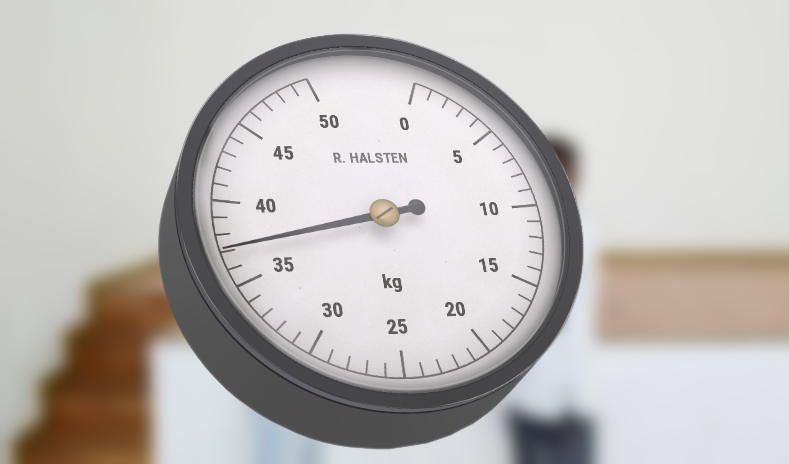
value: **37** kg
